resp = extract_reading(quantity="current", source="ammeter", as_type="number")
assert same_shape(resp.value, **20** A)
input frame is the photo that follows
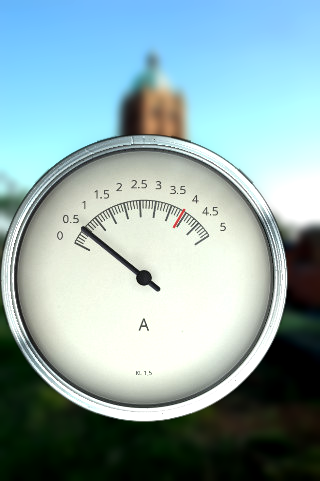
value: **0.5** A
